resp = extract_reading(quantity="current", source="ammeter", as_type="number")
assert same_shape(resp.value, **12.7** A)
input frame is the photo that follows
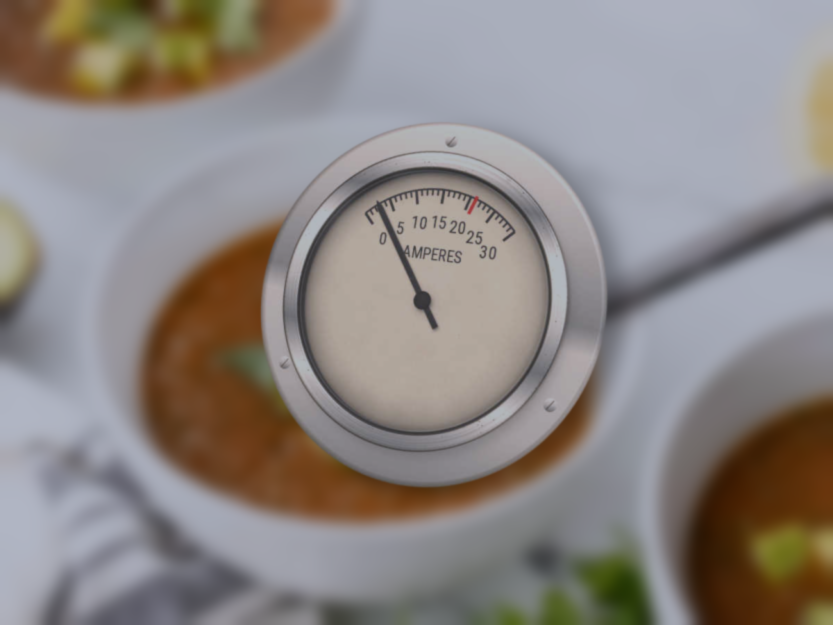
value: **3** A
